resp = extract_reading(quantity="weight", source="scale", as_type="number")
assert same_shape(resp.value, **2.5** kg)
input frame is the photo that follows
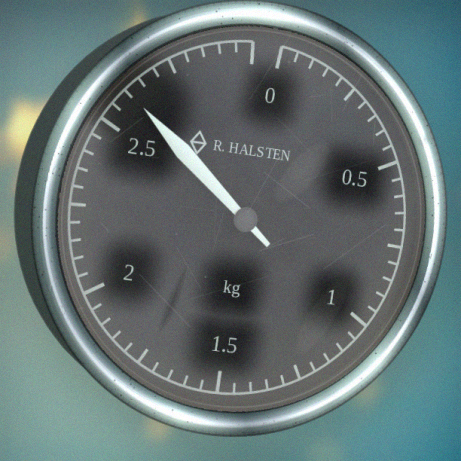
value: **2.6** kg
